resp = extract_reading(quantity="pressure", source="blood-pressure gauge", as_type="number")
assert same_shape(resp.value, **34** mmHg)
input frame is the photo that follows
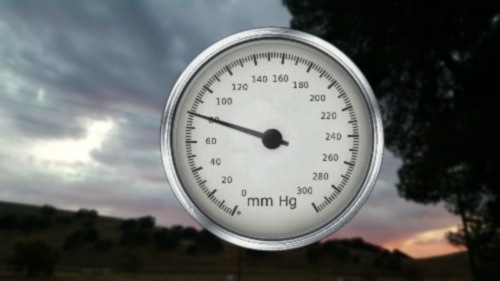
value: **80** mmHg
